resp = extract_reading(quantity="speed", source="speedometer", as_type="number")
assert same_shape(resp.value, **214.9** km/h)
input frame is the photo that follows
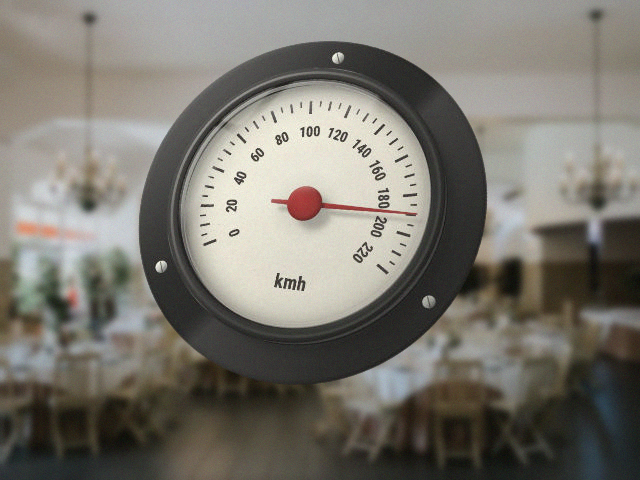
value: **190** km/h
